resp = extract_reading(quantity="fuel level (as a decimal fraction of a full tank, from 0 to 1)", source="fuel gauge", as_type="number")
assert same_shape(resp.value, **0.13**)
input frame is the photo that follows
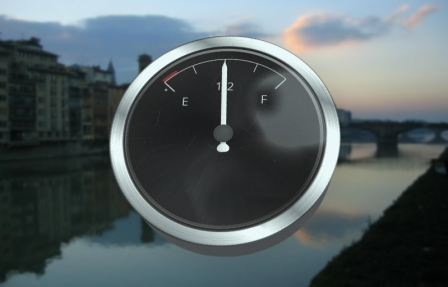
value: **0.5**
